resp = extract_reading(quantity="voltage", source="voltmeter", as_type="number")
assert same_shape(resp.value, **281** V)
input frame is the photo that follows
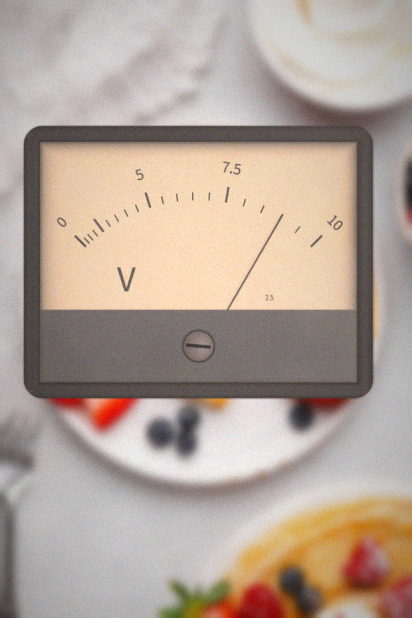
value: **9** V
